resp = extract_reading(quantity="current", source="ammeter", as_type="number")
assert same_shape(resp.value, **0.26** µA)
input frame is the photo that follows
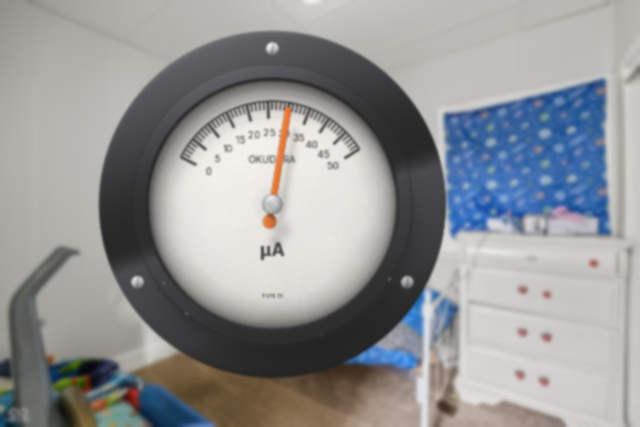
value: **30** µA
